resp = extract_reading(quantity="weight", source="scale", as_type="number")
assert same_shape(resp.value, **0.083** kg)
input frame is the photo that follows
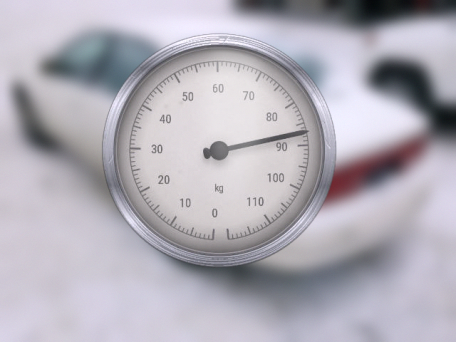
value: **87** kg
